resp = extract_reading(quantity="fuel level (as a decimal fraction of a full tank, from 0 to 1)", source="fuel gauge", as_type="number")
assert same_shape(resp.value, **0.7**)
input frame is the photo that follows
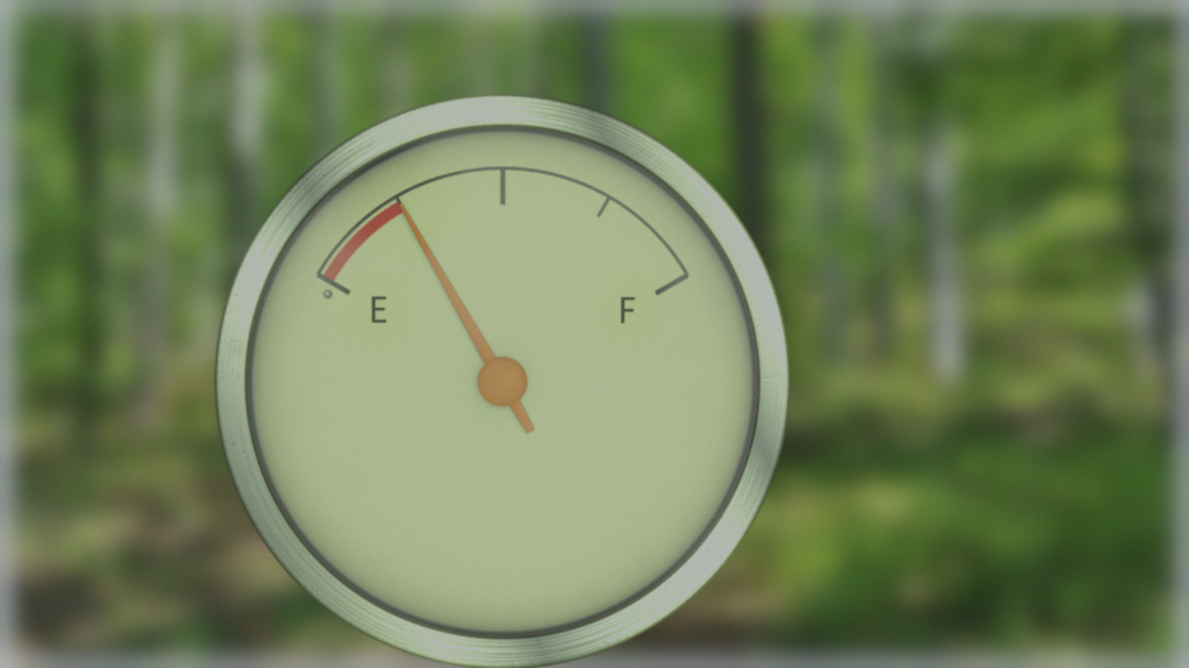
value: **0.25**
